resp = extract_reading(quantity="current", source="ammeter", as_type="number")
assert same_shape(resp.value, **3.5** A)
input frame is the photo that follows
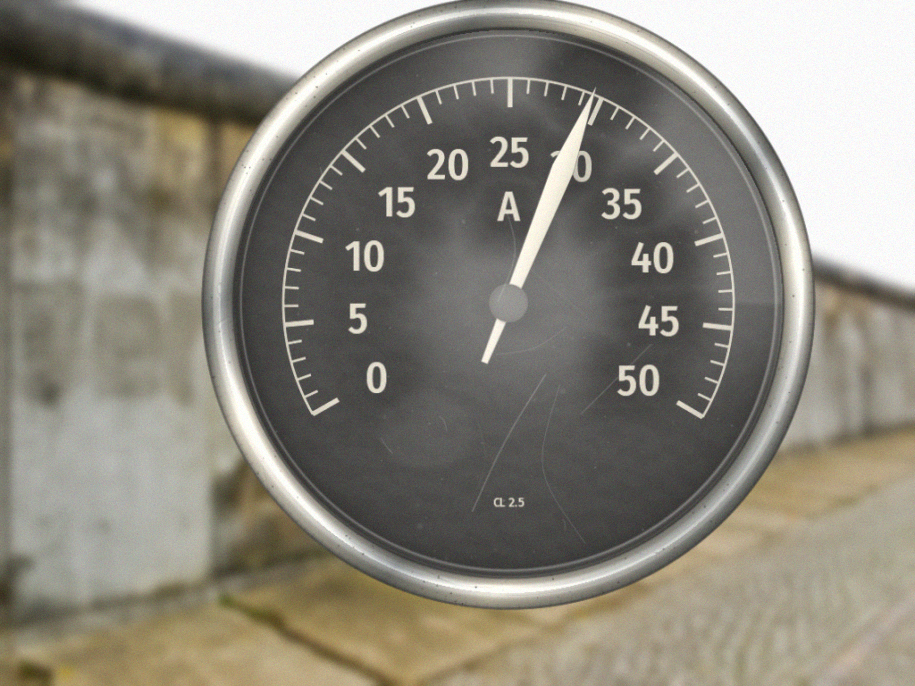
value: **29.5** A
